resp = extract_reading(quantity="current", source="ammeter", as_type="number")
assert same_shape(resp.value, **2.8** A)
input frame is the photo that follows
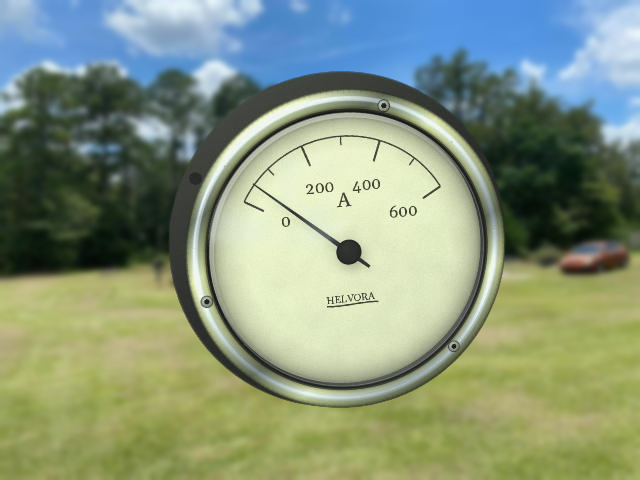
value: **50** A
